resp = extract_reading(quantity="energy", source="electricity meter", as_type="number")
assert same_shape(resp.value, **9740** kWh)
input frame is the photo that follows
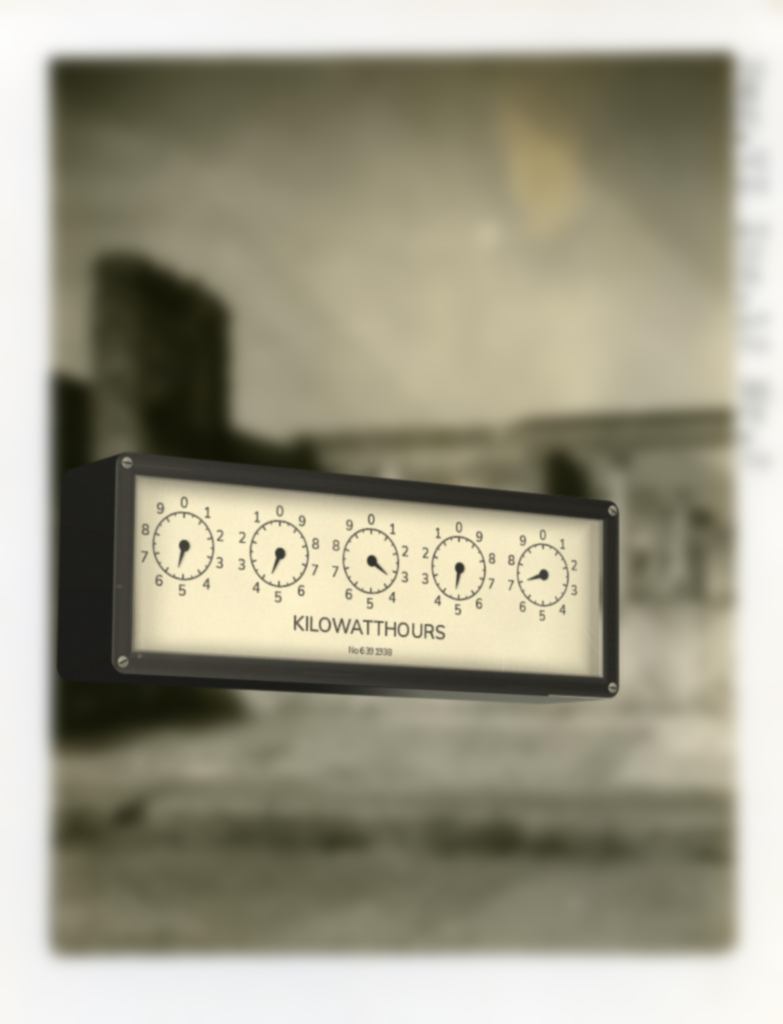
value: **54347** kWh
